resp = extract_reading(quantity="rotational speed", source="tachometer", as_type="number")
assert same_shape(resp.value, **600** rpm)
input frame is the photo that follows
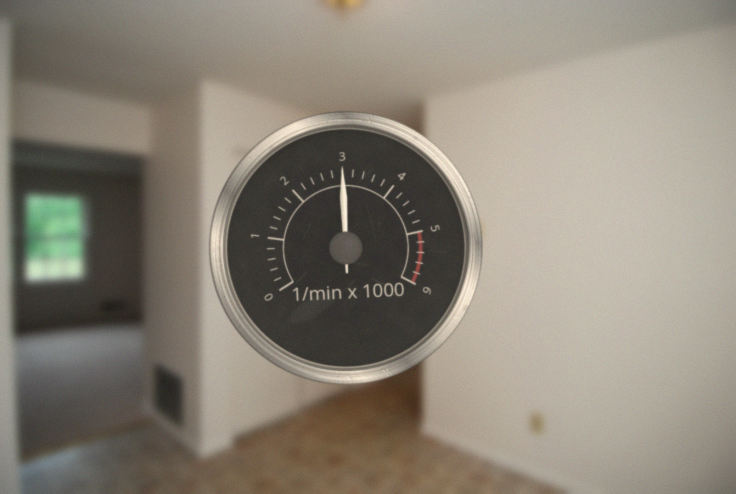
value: **3000** rpm
